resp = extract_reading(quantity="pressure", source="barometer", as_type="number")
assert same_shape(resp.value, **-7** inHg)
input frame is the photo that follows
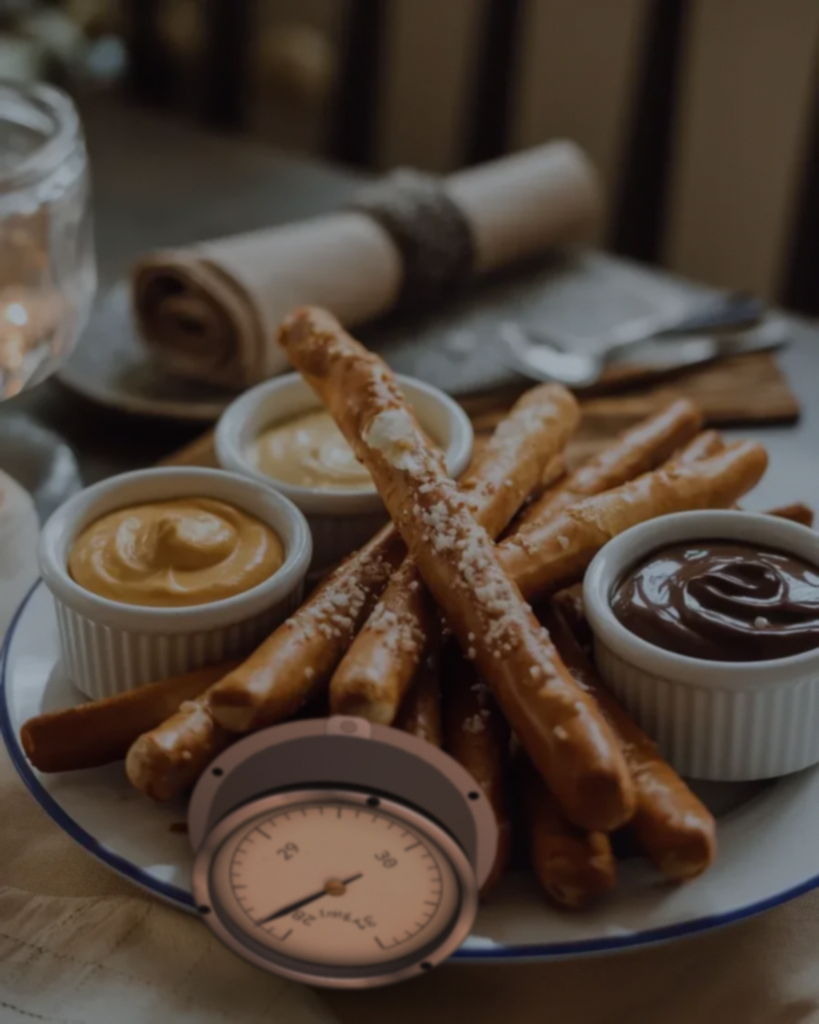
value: **28.2** inHg
